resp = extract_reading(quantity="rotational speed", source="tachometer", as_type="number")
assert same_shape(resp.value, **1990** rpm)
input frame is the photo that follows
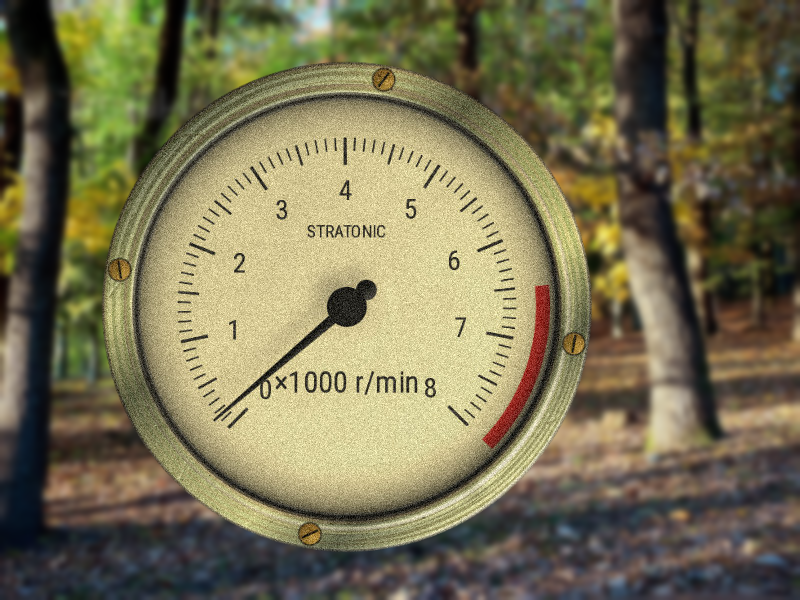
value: **150** rpm
